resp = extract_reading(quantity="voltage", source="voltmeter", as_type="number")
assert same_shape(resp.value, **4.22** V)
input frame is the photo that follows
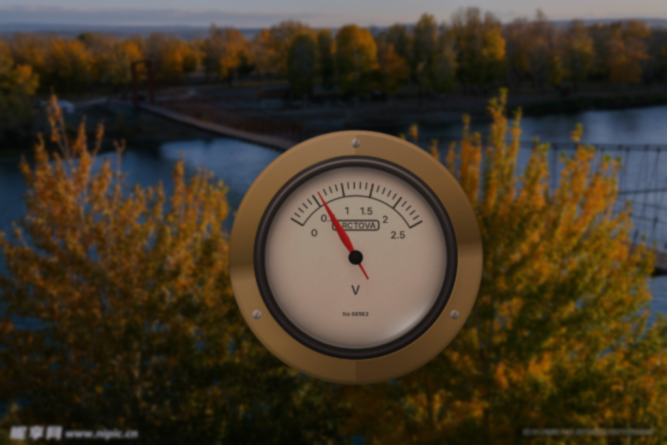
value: **0.6** V
